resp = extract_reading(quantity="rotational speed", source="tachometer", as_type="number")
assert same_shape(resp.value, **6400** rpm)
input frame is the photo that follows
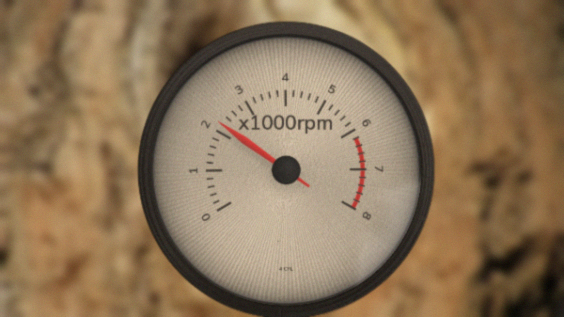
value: **2200** rpm
